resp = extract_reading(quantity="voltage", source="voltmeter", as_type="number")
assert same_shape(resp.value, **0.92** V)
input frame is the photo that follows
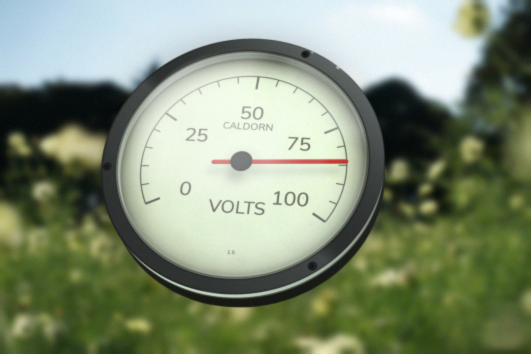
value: **85** V
